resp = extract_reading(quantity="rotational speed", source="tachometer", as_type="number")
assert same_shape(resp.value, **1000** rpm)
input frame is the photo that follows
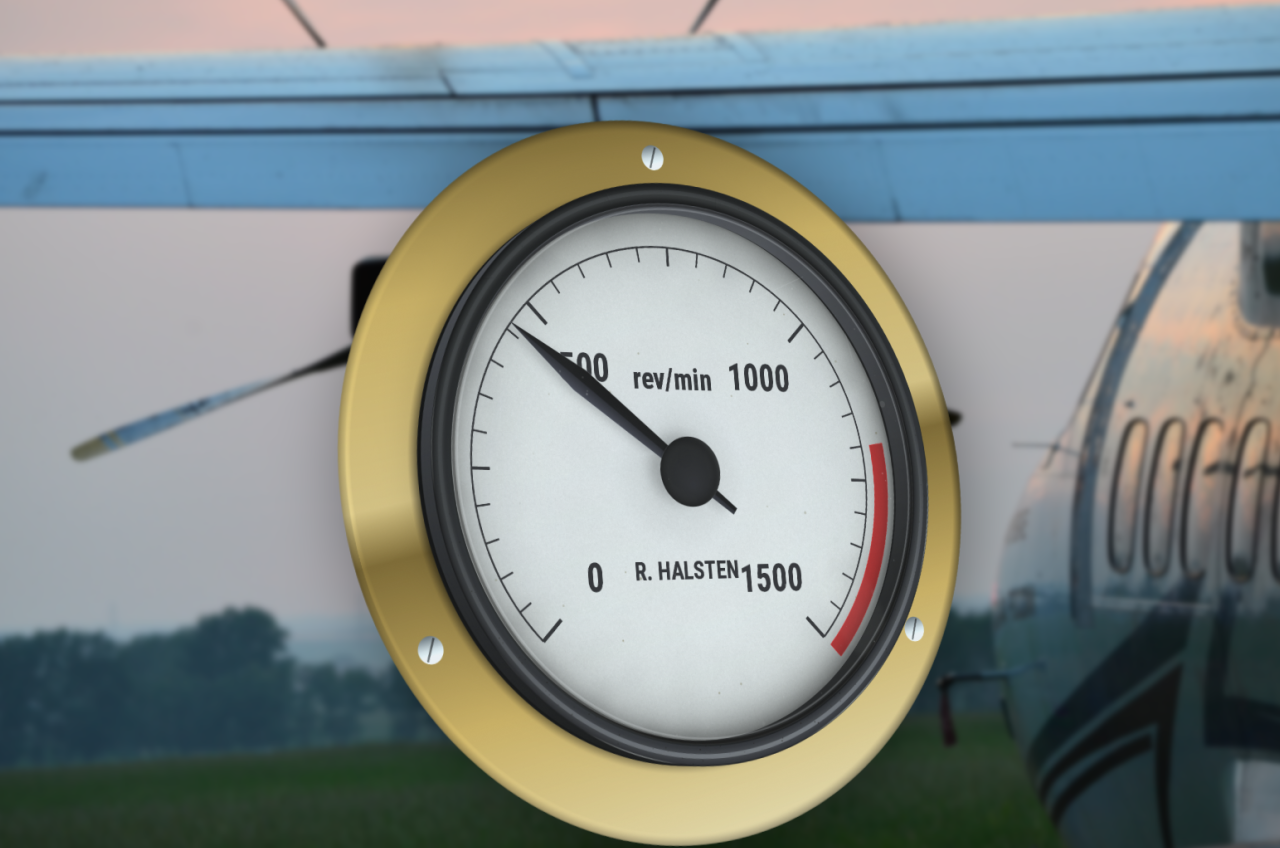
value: **450** rpm
